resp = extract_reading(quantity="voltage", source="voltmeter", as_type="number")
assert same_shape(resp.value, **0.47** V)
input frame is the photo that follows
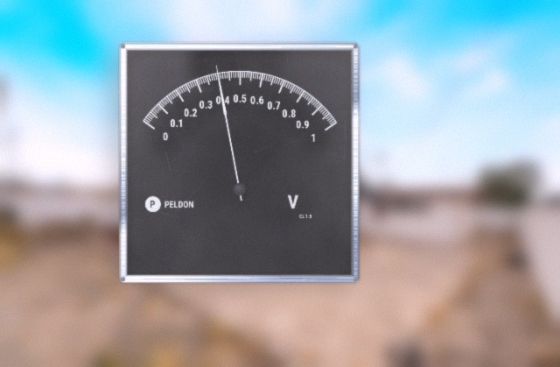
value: **0.4** V
